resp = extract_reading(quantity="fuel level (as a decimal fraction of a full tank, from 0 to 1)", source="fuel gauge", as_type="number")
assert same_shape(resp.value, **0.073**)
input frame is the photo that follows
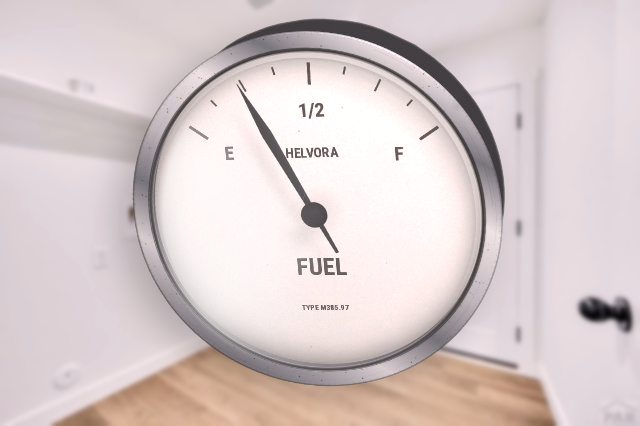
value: **0.25**
